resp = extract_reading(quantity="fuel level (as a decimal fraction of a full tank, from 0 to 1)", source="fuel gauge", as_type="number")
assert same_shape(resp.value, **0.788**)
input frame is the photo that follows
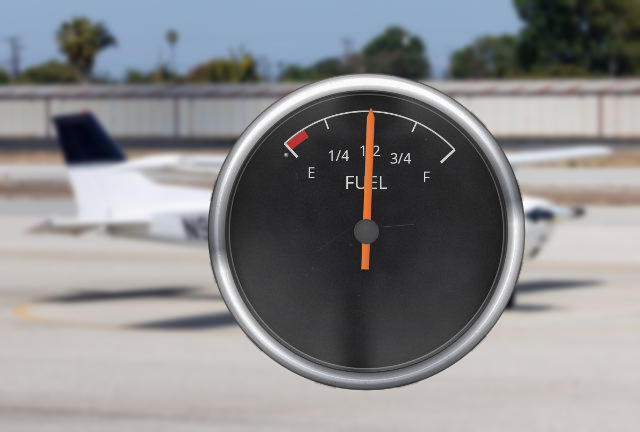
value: **0.5**
